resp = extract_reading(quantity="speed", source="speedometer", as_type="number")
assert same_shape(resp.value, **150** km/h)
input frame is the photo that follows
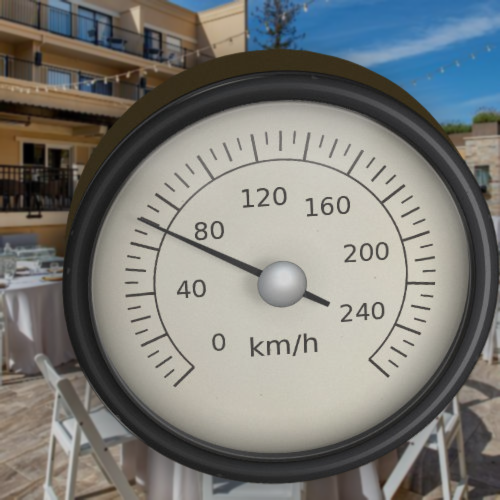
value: **70** km/h
